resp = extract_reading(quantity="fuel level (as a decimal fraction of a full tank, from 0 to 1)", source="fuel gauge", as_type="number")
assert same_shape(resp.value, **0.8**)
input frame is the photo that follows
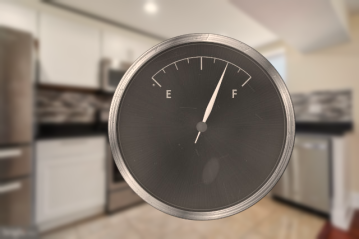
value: **0.75**
